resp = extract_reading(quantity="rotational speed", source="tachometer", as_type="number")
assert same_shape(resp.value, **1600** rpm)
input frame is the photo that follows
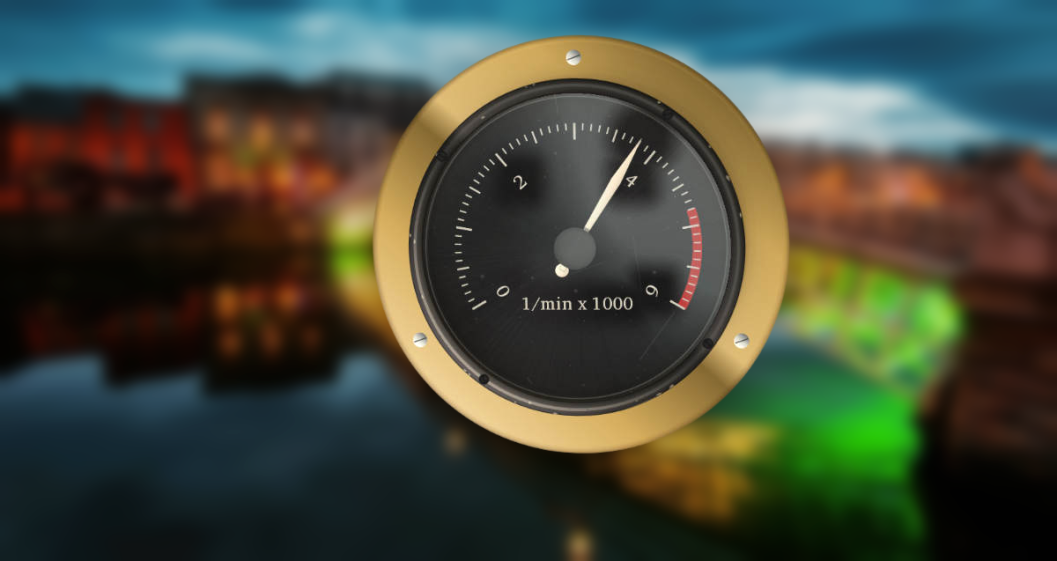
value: **3800** rpm
